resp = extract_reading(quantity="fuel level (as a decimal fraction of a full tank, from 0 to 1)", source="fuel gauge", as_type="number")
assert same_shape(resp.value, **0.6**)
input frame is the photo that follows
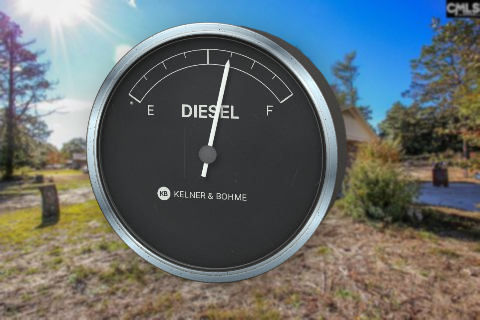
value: **0.625**
